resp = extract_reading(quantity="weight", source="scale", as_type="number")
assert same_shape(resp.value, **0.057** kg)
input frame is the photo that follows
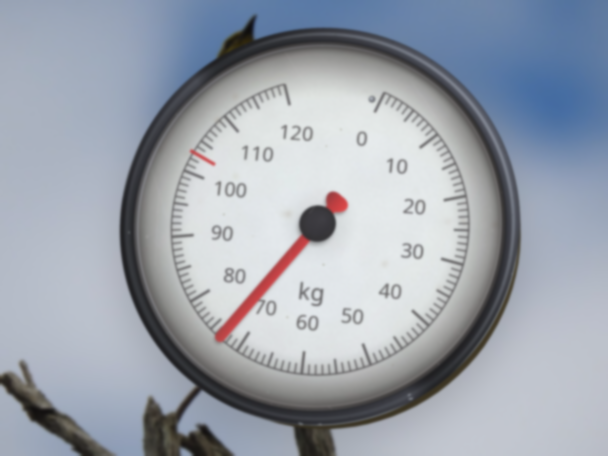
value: **73** kg
